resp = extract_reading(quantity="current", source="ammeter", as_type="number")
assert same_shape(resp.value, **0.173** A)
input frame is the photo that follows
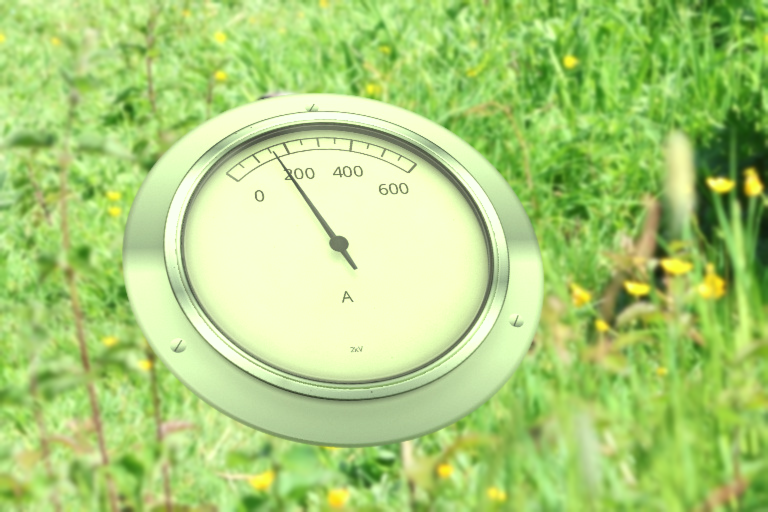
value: **150** A
